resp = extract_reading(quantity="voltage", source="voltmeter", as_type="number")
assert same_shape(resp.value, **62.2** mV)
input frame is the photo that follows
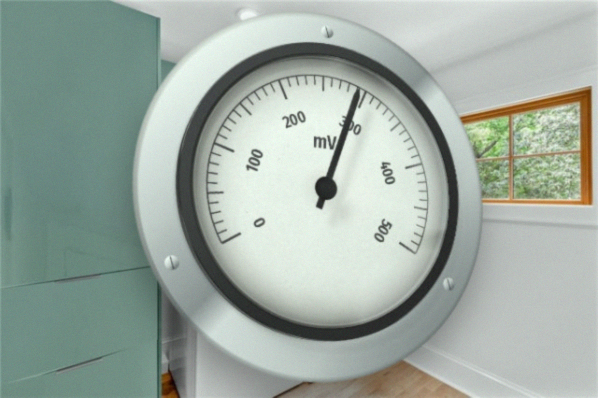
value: **290** mV
